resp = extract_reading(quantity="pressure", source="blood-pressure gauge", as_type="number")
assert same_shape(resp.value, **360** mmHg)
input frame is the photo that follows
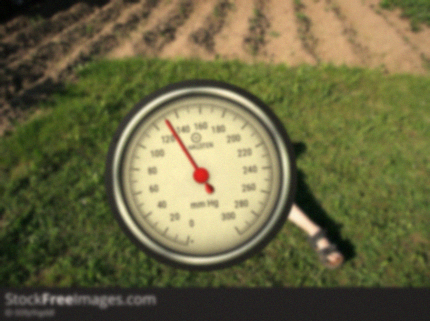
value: **130** mmHg
